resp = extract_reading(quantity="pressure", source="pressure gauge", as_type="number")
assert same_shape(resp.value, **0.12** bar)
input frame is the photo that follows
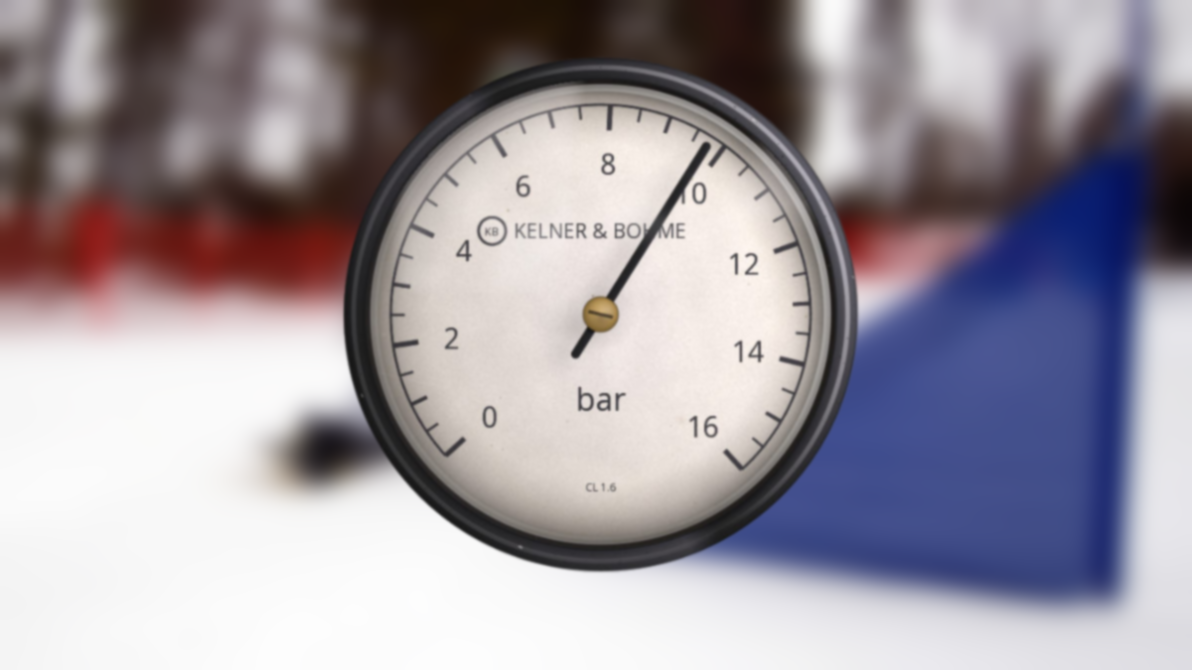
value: **9.75** bar
